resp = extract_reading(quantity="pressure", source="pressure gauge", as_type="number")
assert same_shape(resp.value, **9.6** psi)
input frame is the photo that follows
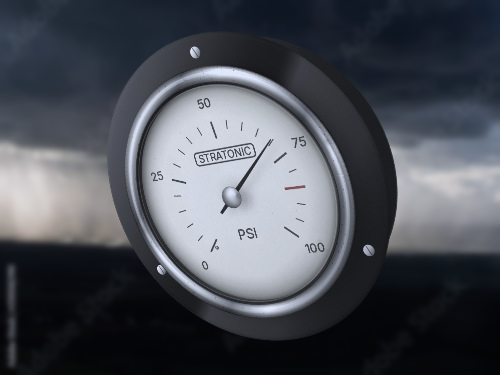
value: **70** psi
